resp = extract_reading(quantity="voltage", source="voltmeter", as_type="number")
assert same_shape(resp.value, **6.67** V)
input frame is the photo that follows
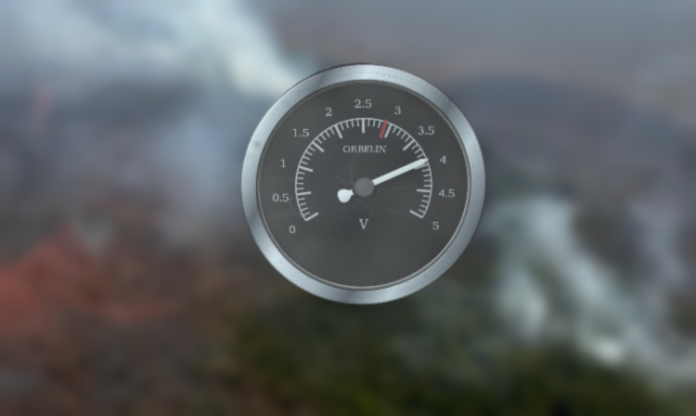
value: **3.9** V
